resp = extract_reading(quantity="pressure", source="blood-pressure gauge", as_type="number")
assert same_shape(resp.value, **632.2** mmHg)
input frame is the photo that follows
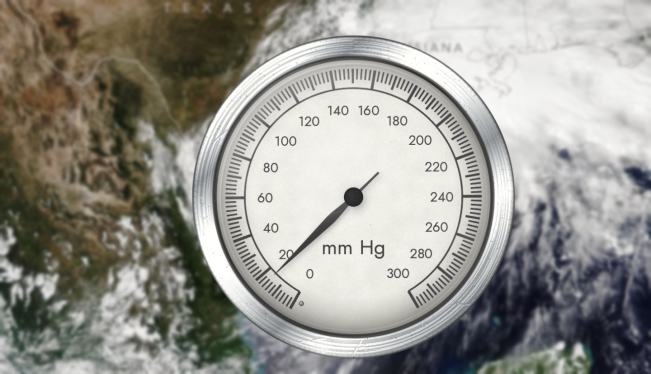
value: **16** mmHg
